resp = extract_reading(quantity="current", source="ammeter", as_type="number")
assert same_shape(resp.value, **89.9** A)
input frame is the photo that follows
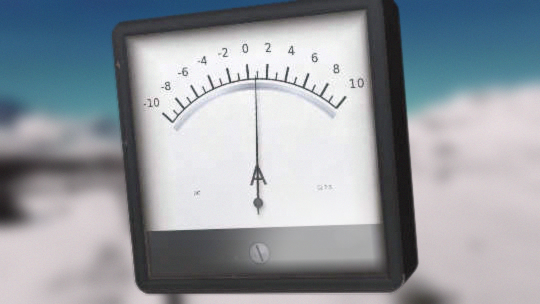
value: **1** A
